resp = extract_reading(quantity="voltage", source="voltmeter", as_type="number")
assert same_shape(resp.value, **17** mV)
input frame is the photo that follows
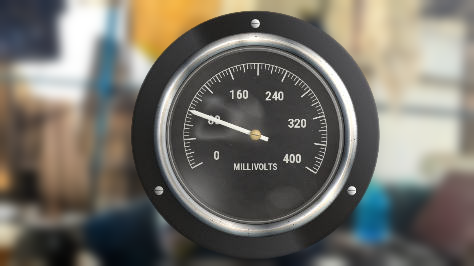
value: **80** mV
